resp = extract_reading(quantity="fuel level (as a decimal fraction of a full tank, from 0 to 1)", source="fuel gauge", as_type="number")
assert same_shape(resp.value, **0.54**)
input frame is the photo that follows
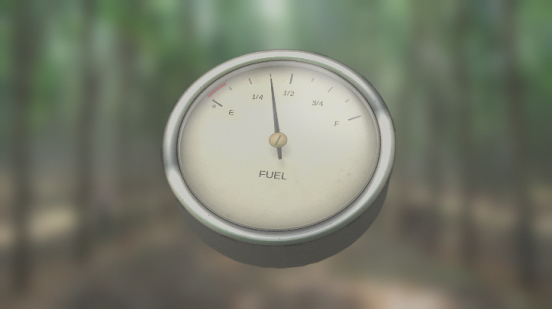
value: **0.375**
